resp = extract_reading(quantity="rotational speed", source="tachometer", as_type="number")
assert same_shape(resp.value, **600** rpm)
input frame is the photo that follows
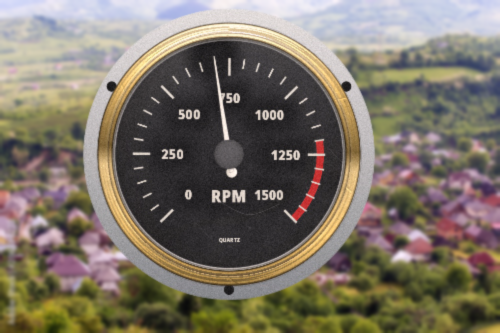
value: **700** rpm
